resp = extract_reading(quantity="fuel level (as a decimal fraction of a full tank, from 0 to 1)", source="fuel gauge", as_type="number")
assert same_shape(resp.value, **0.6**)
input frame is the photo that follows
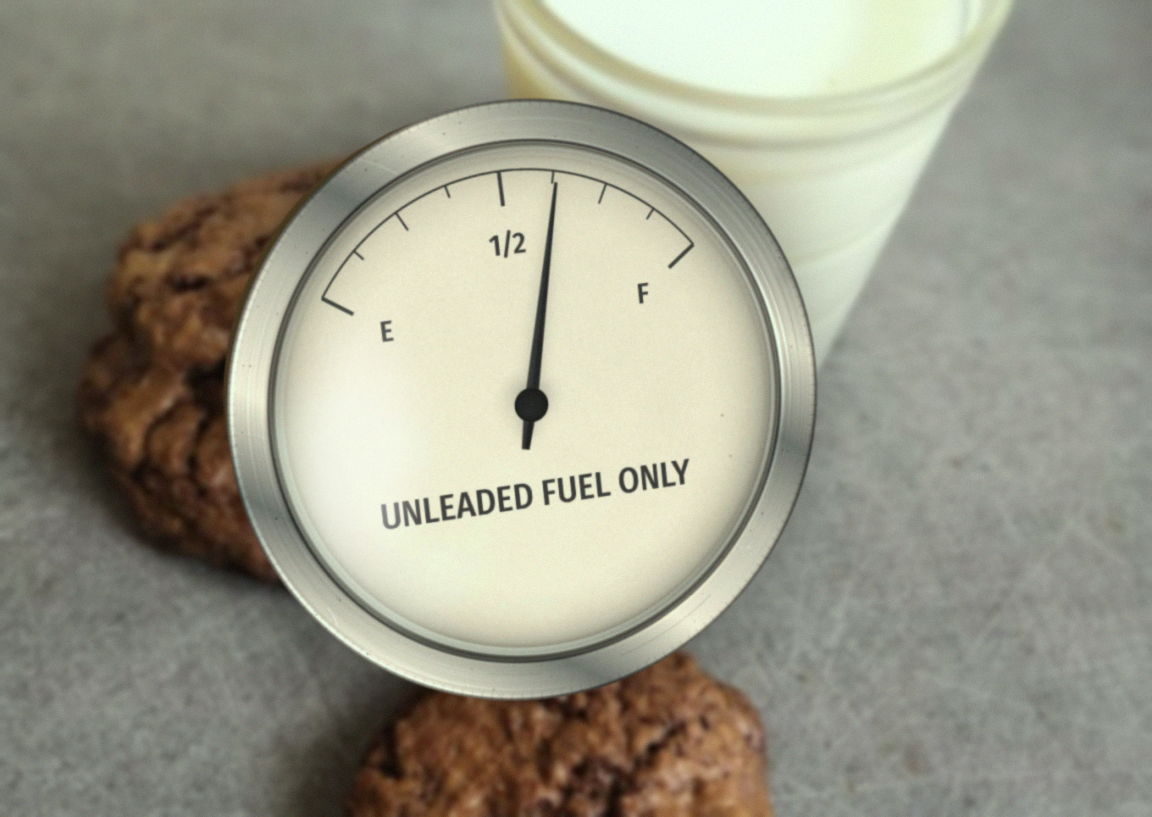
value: **0.625**
